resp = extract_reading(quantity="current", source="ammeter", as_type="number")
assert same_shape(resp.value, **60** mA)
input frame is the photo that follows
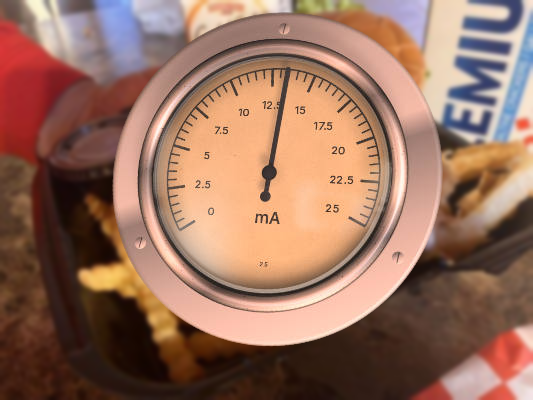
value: **13.5** mA
